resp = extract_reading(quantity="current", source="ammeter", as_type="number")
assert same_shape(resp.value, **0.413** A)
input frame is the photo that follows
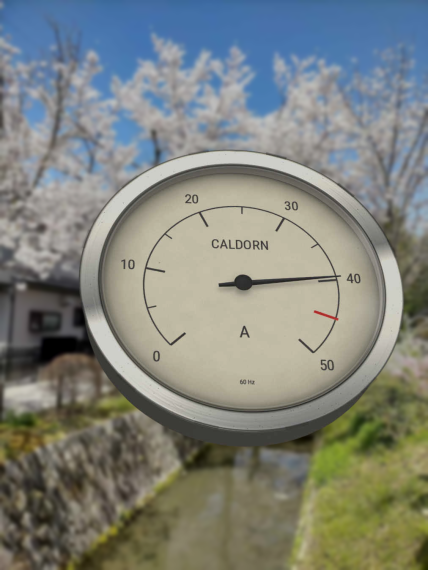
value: **40** A
